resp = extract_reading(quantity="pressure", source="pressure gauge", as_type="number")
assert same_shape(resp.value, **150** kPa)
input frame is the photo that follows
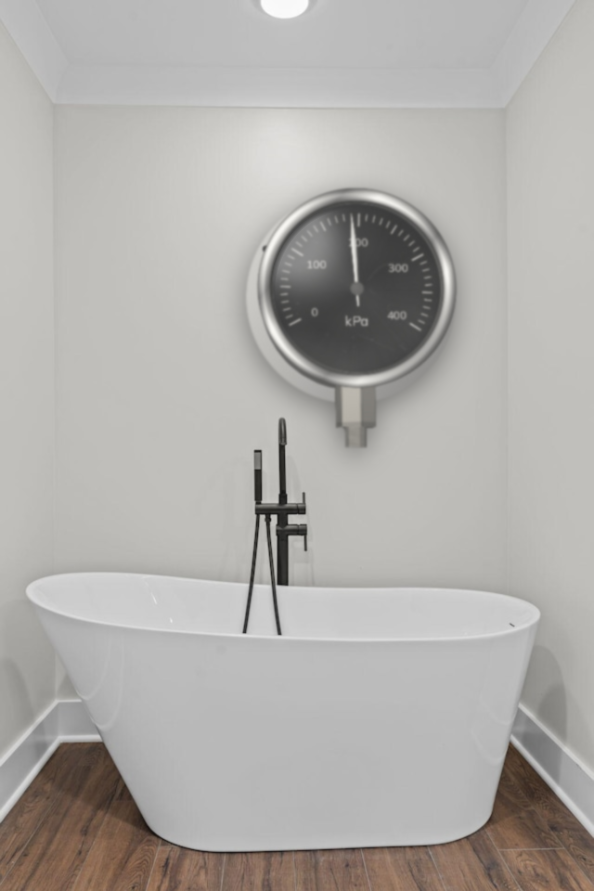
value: **190** kPa
